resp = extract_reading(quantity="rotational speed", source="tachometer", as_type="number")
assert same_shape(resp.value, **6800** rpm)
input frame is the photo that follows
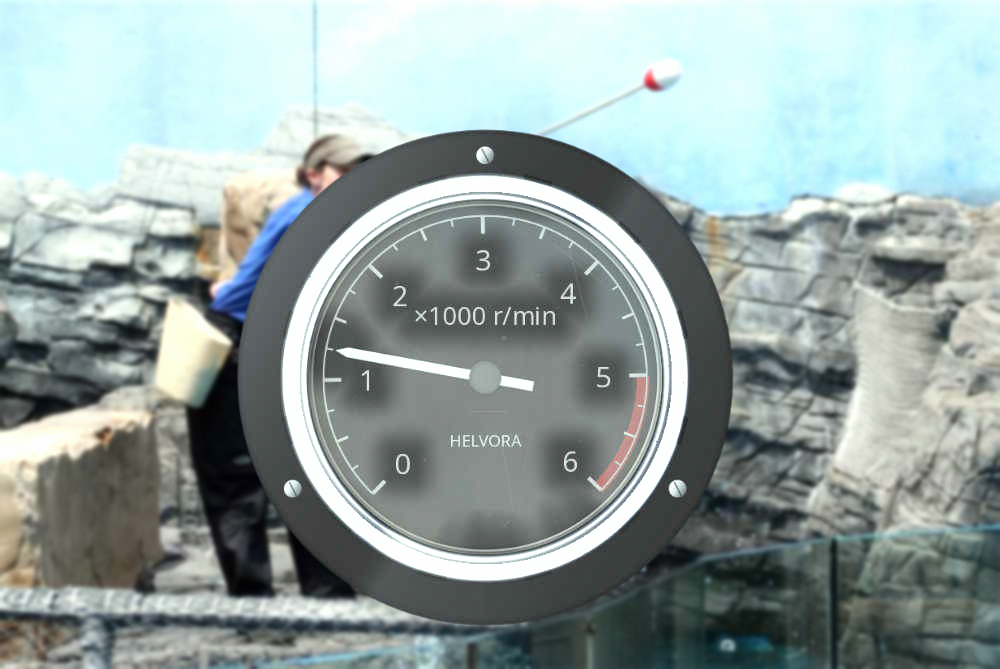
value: **1250** rpm
